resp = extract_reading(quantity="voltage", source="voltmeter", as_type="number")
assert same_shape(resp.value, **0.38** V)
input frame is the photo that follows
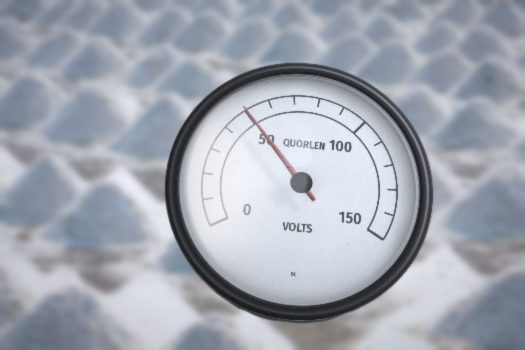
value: **50** V
